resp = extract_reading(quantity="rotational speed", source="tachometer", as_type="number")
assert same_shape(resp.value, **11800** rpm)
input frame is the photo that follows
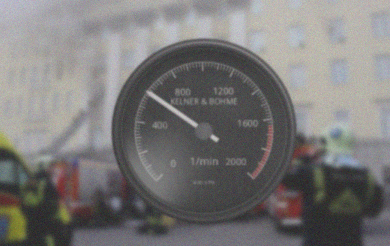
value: **600** rpm
